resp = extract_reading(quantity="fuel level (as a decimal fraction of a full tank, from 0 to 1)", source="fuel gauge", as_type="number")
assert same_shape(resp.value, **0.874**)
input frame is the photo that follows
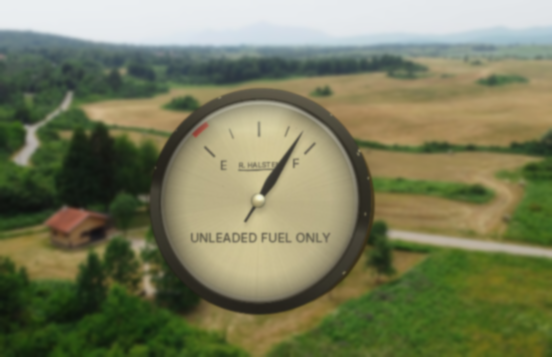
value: **0.875**
